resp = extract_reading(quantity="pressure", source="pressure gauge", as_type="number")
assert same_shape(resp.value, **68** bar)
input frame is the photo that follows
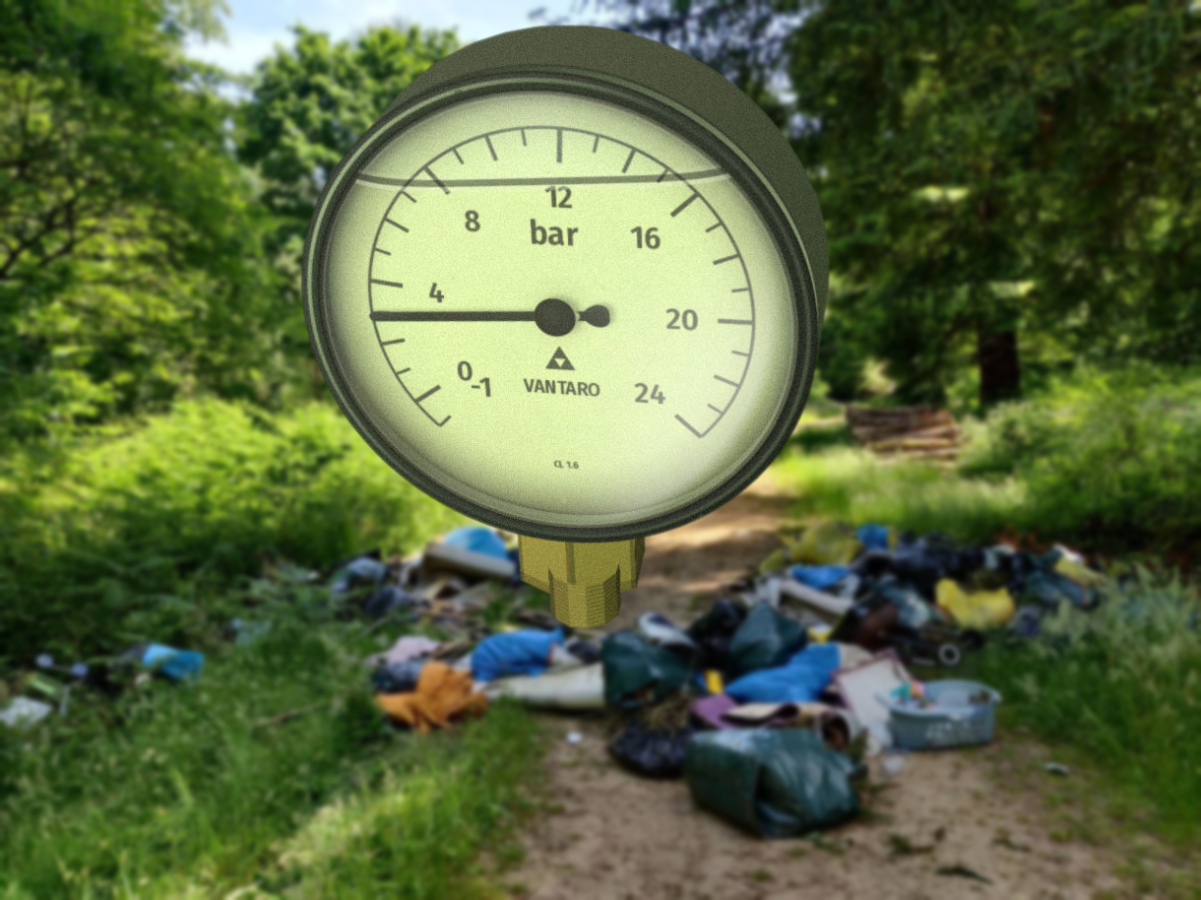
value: **3** bar
